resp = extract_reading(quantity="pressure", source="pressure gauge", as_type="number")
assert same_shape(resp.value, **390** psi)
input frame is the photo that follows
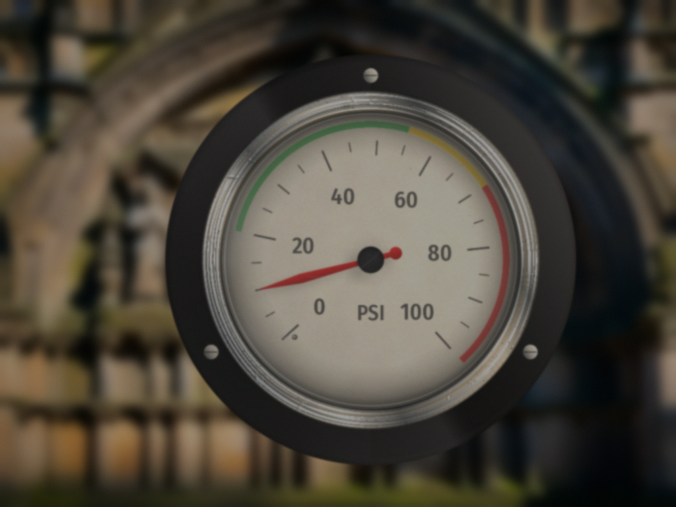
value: **10** psi
